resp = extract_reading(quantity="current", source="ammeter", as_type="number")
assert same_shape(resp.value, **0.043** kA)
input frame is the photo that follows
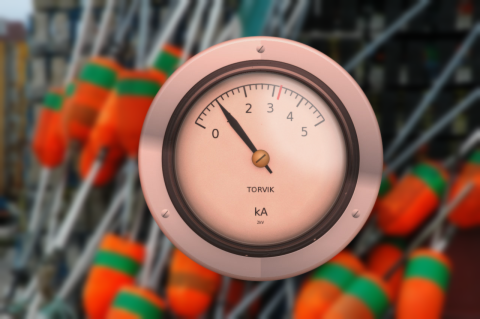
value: **1** kA
